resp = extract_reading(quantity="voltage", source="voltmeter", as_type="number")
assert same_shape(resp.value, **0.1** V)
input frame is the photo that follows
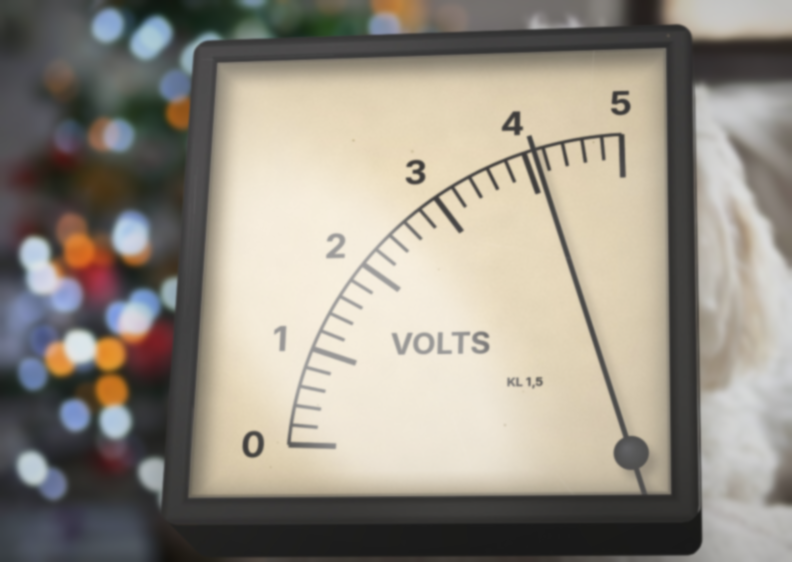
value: **4.1** V
